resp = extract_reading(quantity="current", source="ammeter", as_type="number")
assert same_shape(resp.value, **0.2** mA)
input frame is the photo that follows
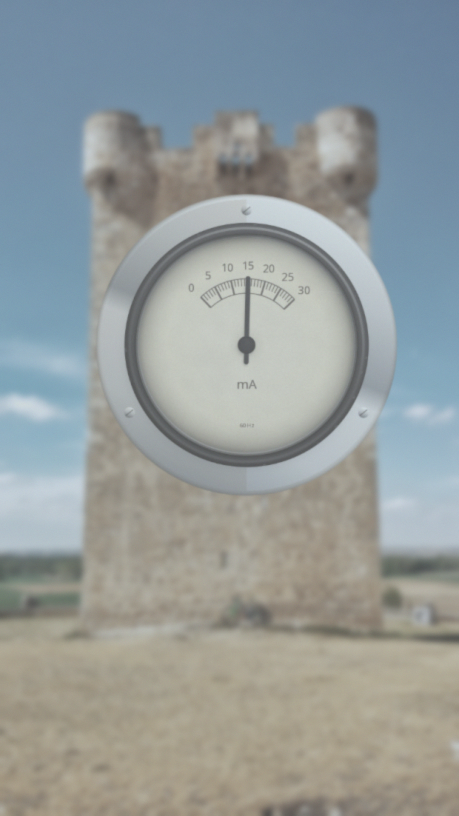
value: **15** mA
